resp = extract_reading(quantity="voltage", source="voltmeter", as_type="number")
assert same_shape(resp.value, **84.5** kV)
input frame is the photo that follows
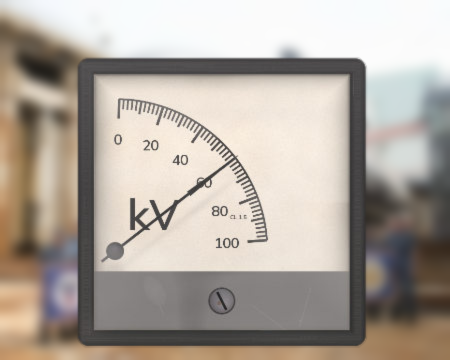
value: **60** kV
